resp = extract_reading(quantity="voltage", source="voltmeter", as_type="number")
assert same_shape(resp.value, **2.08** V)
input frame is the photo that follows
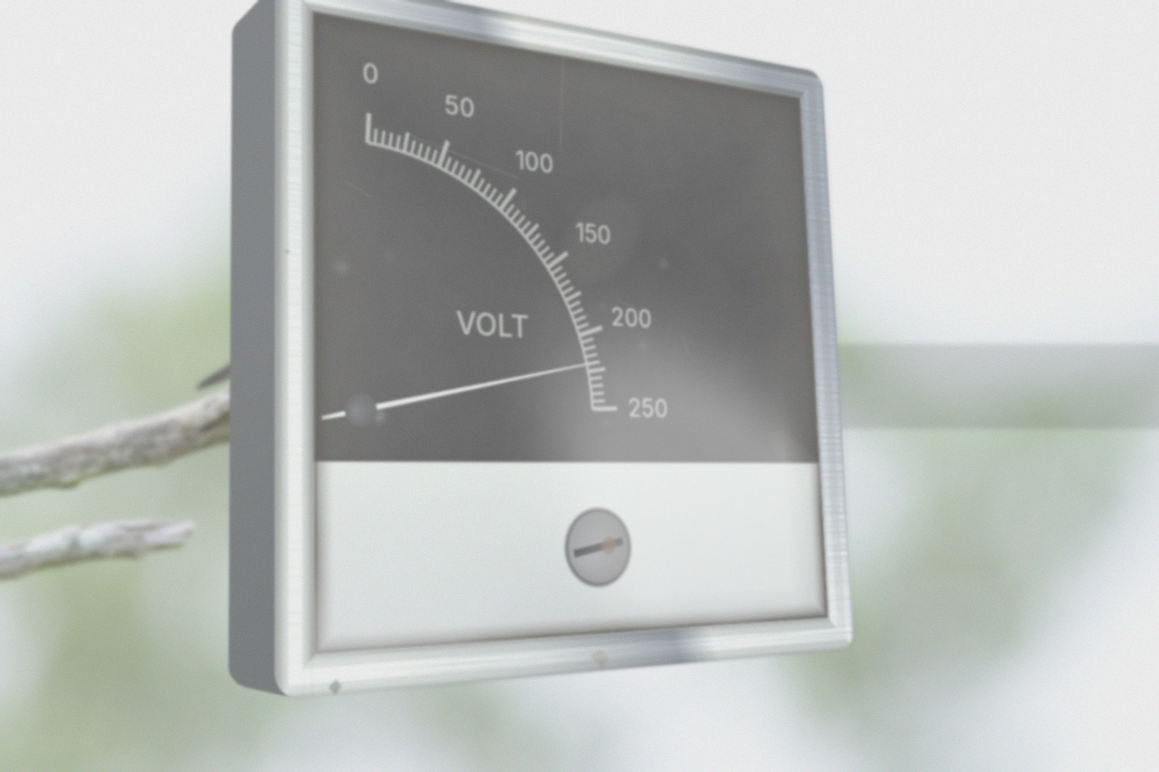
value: **220** V
